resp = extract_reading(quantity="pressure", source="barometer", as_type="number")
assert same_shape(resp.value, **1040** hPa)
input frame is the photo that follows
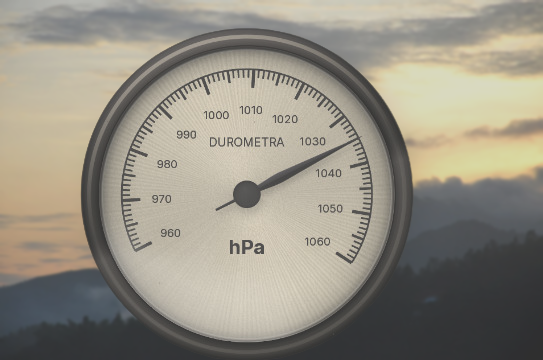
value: **1035** hPa
